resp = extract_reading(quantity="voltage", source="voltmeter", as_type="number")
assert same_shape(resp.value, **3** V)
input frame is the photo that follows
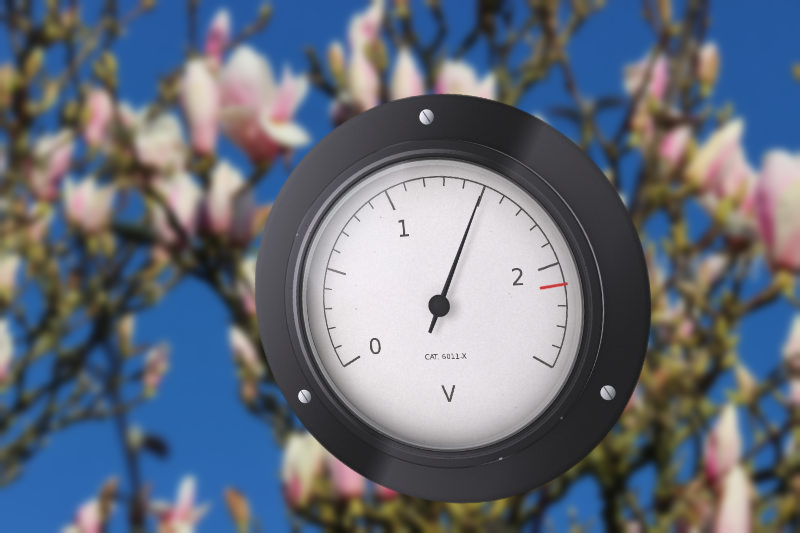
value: **1.5** V
